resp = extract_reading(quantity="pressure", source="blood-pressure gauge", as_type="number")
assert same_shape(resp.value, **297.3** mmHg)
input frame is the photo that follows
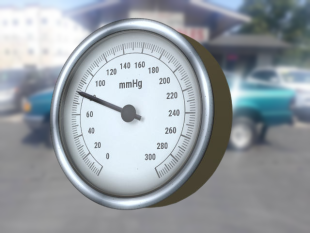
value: **80** mmHg
